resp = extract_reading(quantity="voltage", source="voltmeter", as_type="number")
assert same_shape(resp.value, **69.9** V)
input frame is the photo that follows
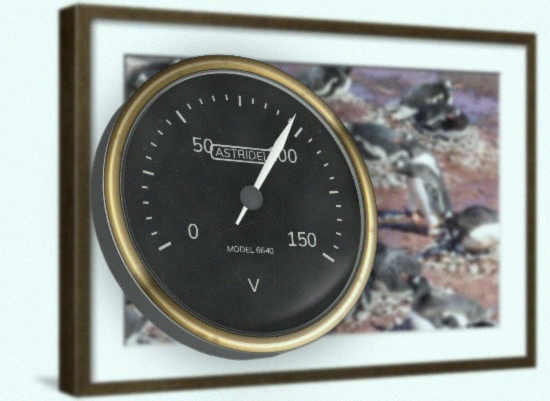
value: **95** V
